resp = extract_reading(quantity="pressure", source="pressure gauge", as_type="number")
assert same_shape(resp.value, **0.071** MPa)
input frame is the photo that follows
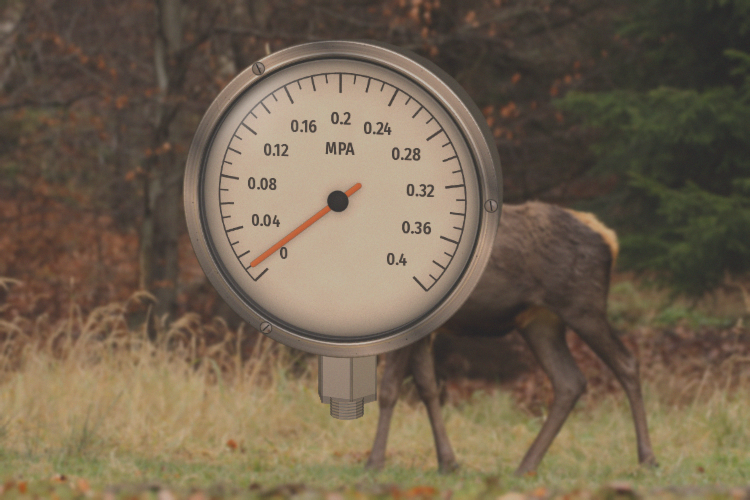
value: **0.01** MPa
